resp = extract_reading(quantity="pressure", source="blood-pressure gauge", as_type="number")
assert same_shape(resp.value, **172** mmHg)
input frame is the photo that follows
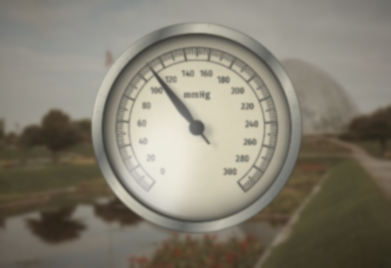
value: **110** mmHg
